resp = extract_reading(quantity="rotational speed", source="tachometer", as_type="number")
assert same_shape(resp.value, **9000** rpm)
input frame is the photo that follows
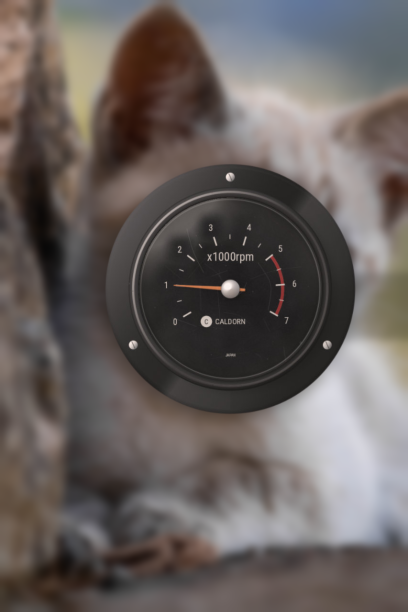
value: **1000** rpm
